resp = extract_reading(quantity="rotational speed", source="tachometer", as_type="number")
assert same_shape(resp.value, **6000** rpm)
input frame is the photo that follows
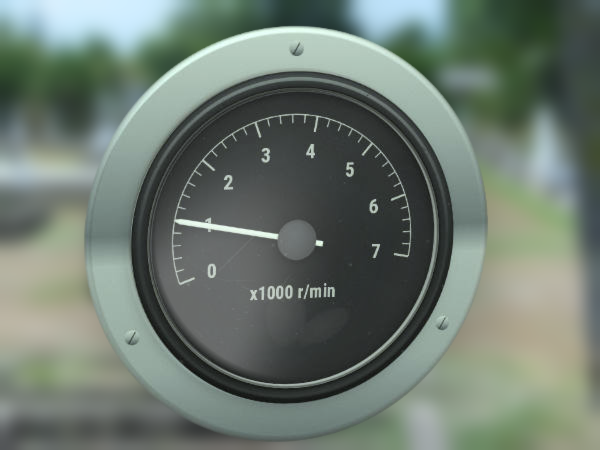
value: **1000** rpm
